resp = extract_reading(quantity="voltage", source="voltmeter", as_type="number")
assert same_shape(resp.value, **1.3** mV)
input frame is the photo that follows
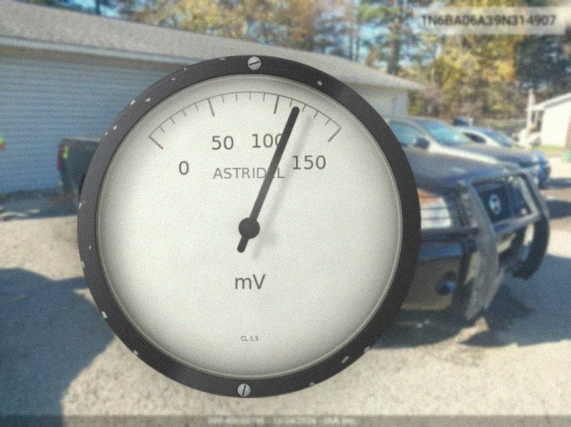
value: **115** mV
